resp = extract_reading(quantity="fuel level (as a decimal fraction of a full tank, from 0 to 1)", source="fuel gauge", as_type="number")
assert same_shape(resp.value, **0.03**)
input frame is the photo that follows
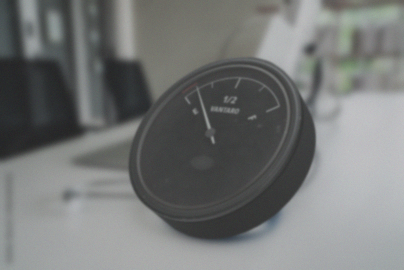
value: **0.125**
